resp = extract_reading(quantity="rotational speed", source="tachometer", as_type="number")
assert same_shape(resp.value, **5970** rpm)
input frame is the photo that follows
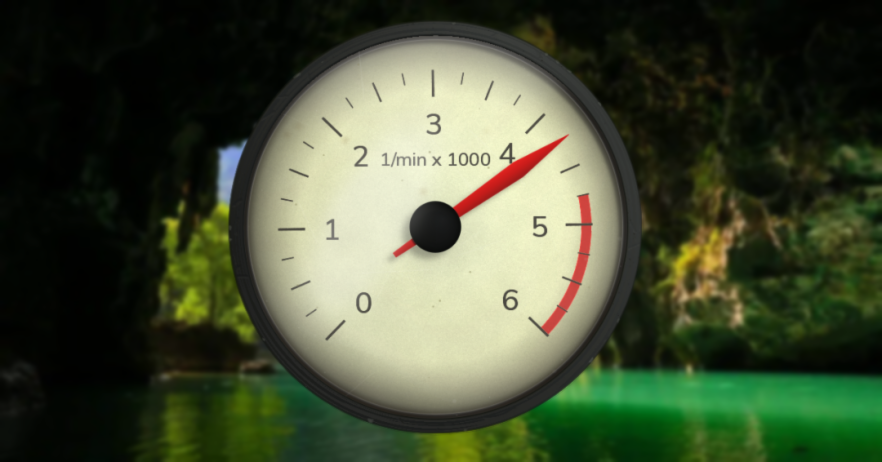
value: **4250** rpm
